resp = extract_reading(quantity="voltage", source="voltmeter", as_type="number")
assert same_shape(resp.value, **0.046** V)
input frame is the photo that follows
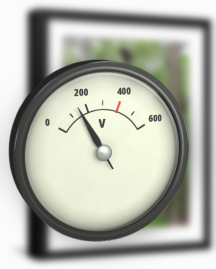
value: **150** V
